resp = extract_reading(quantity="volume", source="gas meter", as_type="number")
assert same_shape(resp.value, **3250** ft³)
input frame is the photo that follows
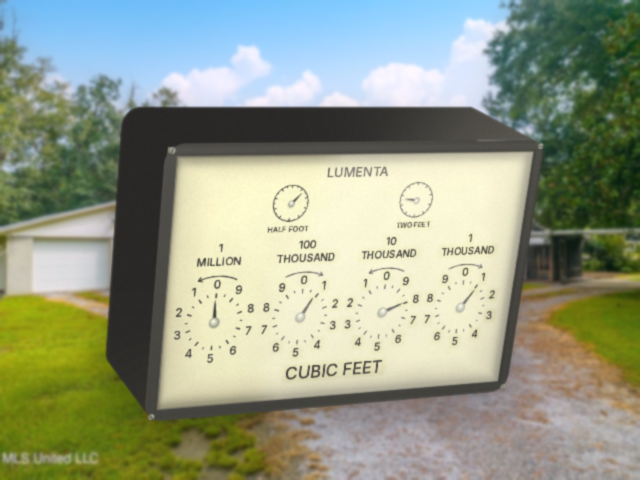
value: **8100** ft³
